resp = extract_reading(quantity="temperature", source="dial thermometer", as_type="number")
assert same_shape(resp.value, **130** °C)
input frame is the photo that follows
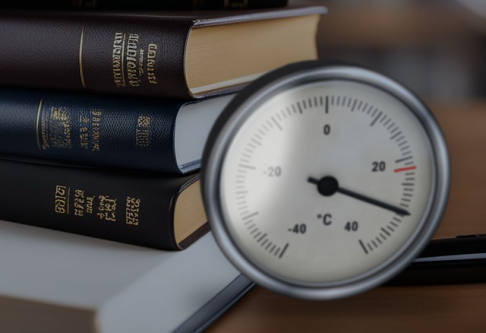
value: **30** °C
